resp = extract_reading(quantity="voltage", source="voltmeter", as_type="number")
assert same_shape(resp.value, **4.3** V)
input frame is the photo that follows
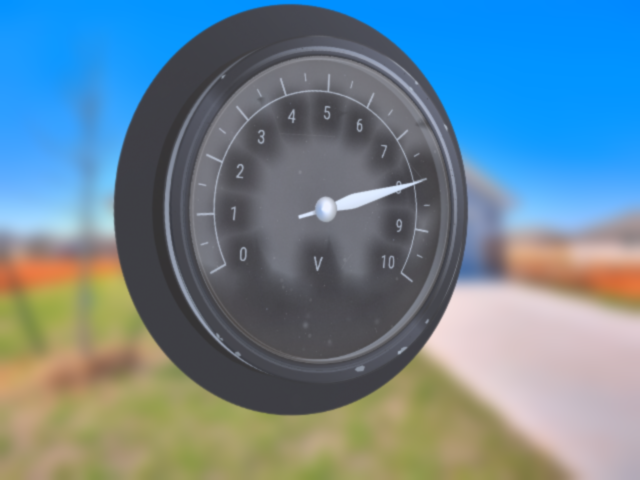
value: **8** V
